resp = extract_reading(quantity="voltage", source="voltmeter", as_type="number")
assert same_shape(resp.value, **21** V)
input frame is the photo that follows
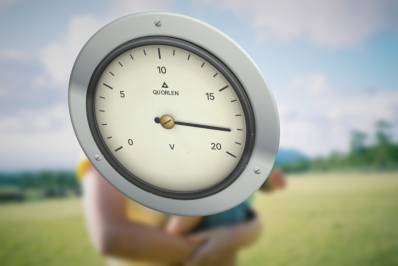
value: **18** V
